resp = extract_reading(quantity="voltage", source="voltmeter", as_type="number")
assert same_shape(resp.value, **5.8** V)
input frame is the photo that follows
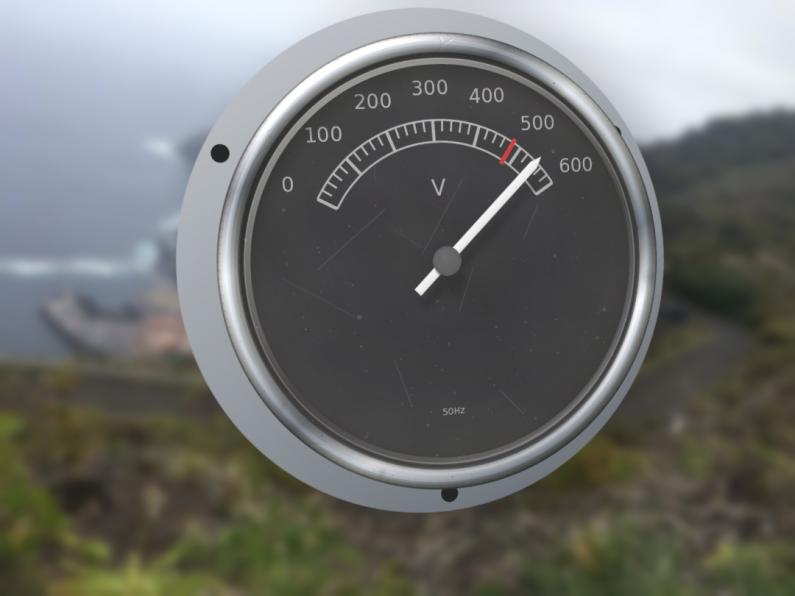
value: **540** V
